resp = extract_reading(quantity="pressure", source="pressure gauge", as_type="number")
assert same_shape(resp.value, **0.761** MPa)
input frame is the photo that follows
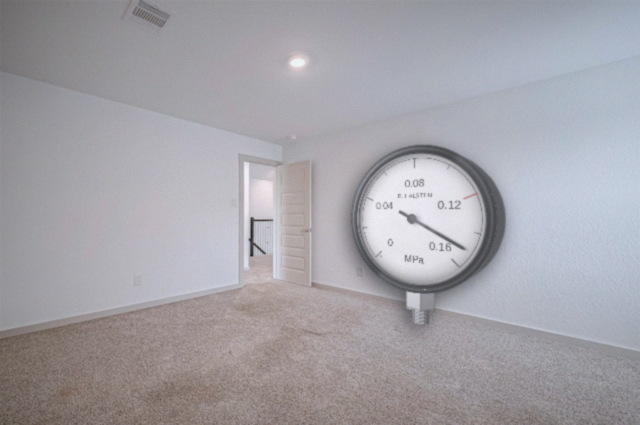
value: **0.15** MPa
